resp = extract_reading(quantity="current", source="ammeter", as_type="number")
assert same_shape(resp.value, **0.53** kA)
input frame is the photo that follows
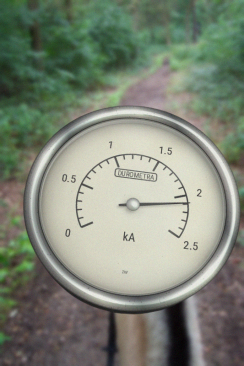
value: **2.1** kA
